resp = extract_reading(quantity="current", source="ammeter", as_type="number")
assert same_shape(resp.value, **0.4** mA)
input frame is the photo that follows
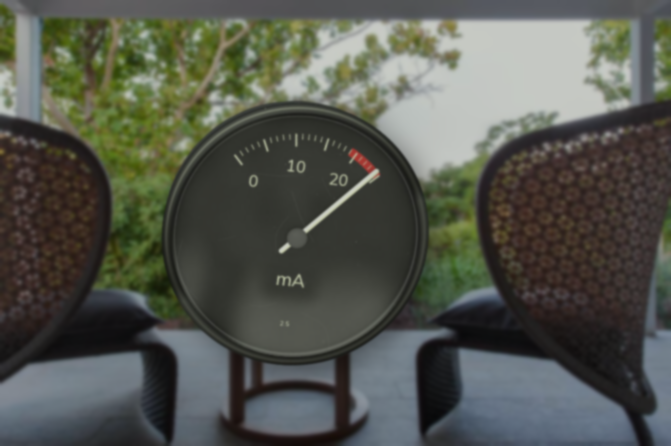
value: **24** mA
